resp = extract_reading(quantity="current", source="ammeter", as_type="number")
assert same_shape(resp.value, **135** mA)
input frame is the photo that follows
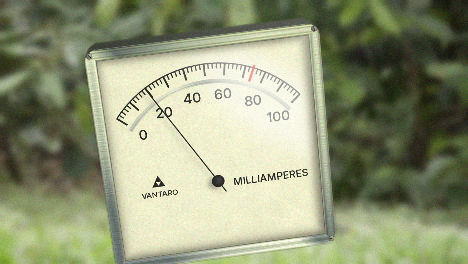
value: **20** mA
